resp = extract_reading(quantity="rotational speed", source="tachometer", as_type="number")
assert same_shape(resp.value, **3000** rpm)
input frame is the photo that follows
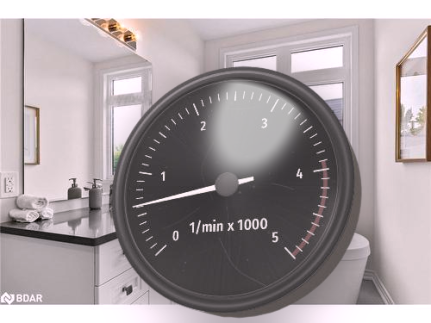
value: **600** rpm
